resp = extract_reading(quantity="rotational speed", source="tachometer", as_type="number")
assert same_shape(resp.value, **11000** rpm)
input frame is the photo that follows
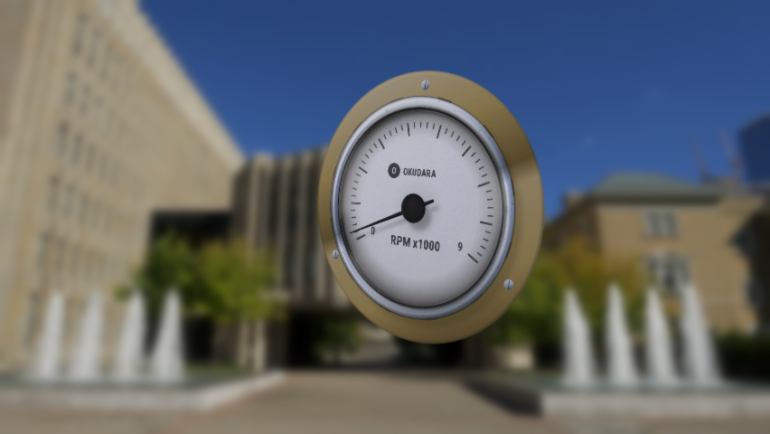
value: **200** rpm
